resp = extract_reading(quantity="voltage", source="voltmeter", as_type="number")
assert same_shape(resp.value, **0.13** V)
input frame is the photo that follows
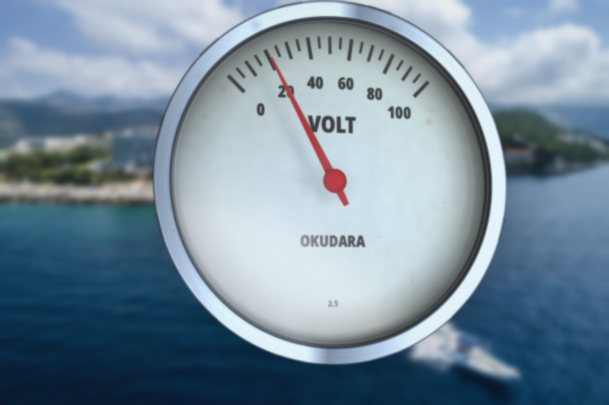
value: **20** V
